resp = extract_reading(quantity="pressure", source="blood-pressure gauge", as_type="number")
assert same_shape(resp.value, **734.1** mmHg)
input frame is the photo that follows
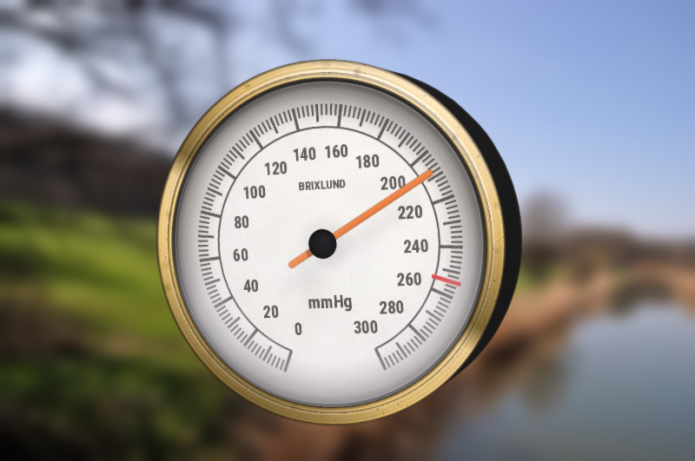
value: **208** mmHg
